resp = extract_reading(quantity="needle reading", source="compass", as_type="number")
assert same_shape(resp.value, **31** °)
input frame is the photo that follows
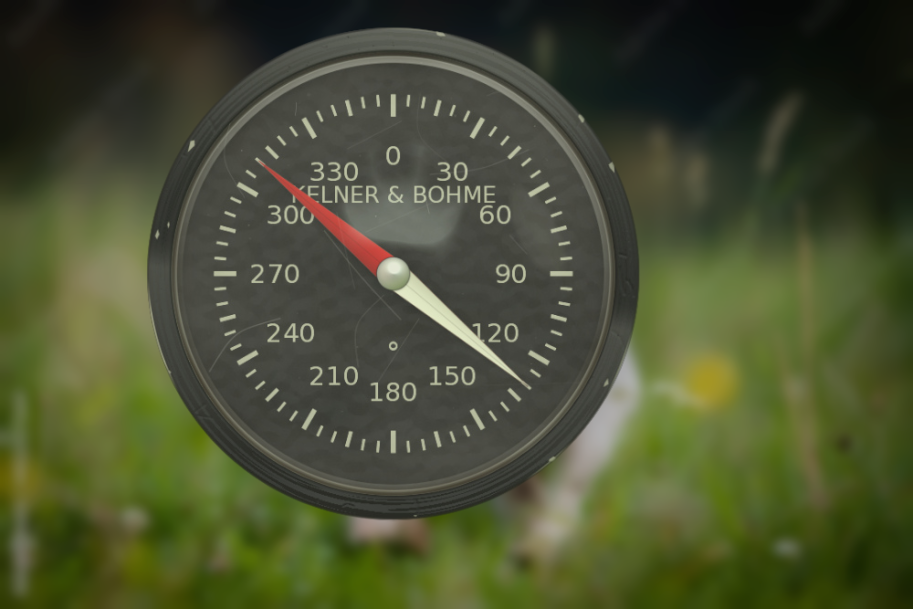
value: **310** °
